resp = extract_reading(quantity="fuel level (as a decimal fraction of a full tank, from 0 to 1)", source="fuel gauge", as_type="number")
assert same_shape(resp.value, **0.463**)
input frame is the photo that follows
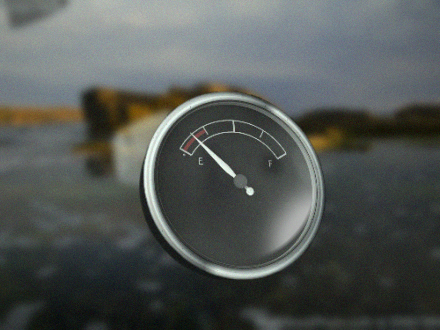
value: **0.125**
